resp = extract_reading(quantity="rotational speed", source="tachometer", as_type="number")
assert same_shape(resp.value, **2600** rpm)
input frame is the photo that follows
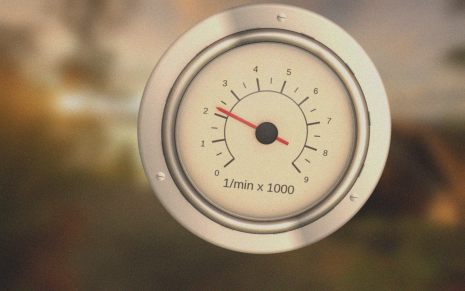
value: **2250** rpm
